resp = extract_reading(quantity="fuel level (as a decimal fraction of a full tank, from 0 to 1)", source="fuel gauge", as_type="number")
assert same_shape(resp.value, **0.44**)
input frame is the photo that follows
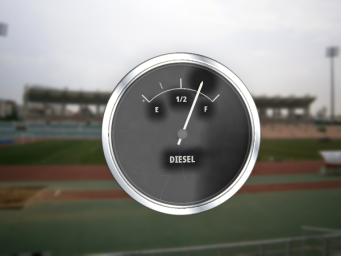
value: **0.75**
